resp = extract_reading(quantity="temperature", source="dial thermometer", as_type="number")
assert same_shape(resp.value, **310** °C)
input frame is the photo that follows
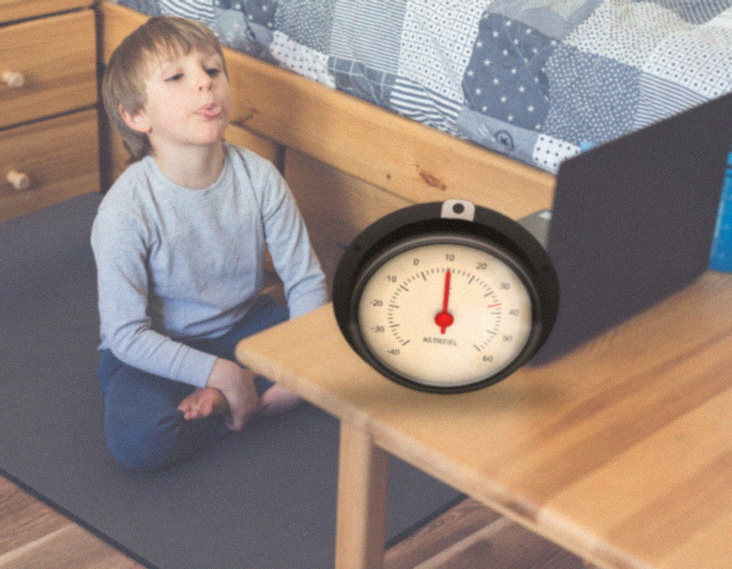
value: **10** °C
